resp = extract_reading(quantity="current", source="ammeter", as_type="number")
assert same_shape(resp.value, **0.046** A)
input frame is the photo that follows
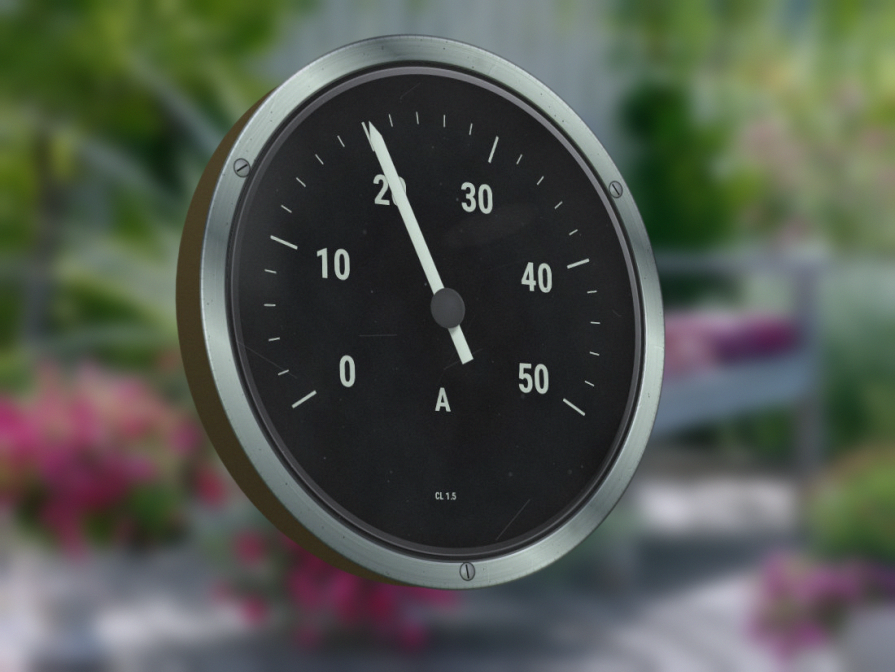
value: **20** A
